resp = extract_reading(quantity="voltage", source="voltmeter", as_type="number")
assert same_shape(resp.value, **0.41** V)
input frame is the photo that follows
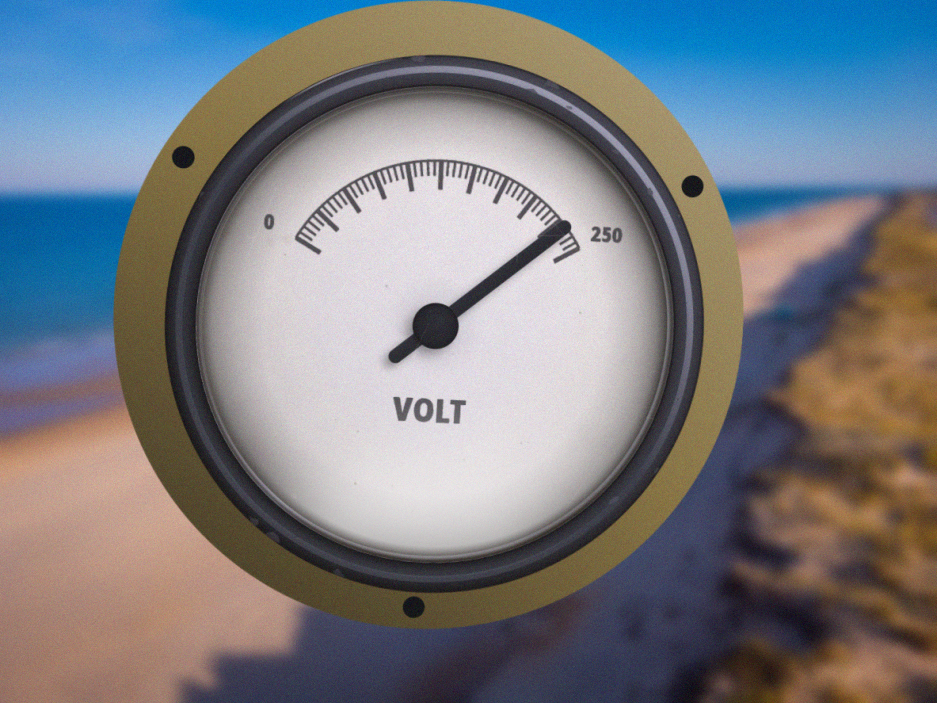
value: **230** V
